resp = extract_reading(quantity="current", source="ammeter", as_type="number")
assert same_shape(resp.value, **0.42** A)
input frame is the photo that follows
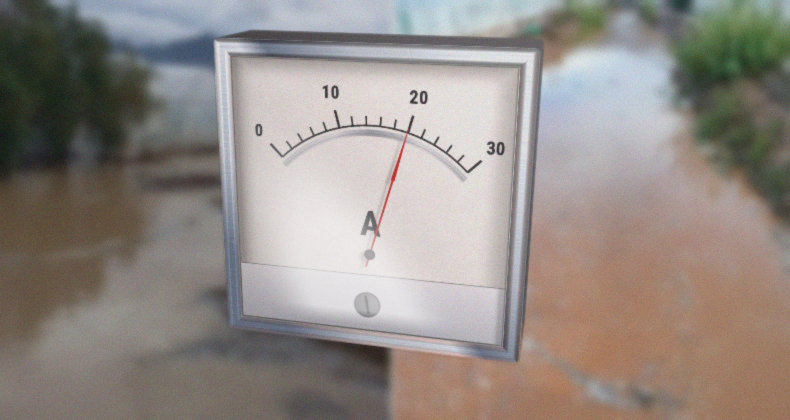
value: **20** A
